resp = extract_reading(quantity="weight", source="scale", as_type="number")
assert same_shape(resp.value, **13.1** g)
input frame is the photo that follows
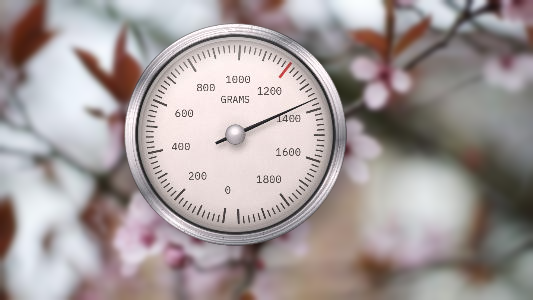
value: **1360** g
